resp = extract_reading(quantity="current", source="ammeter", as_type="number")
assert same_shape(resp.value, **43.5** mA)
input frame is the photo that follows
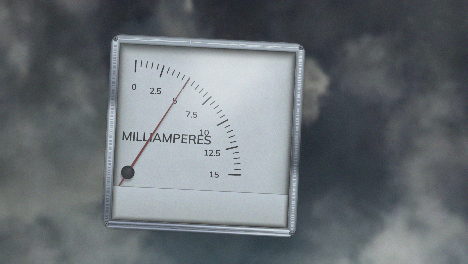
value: **5** mA
